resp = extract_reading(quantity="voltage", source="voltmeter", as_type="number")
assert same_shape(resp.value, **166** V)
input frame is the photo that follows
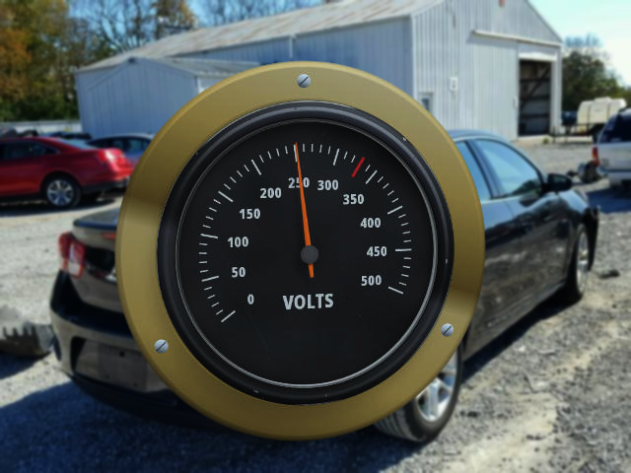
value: **250** V
